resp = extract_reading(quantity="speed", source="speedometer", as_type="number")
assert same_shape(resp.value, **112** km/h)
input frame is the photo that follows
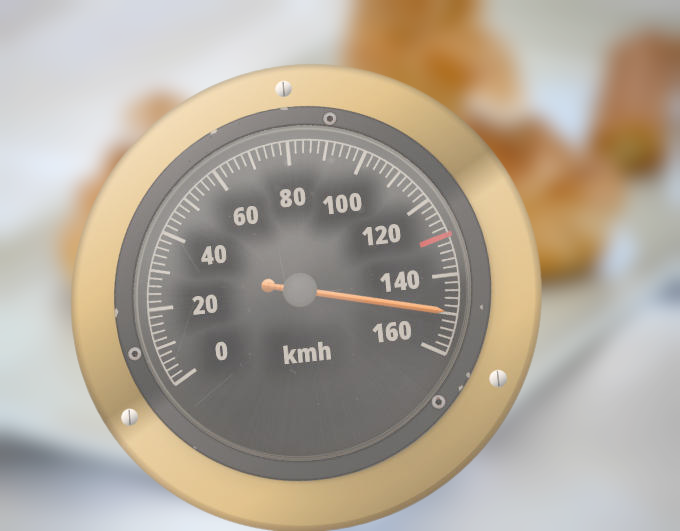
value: **150** km/h
